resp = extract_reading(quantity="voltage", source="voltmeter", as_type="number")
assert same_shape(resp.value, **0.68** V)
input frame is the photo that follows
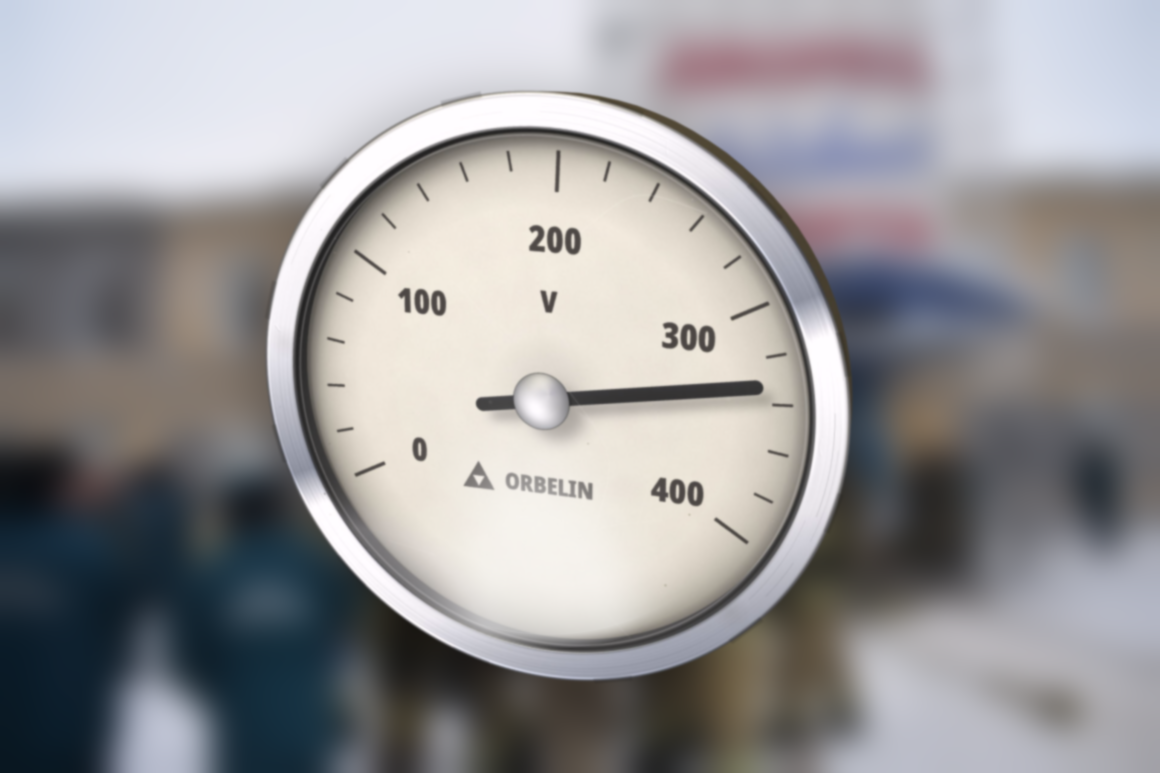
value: **330** V
